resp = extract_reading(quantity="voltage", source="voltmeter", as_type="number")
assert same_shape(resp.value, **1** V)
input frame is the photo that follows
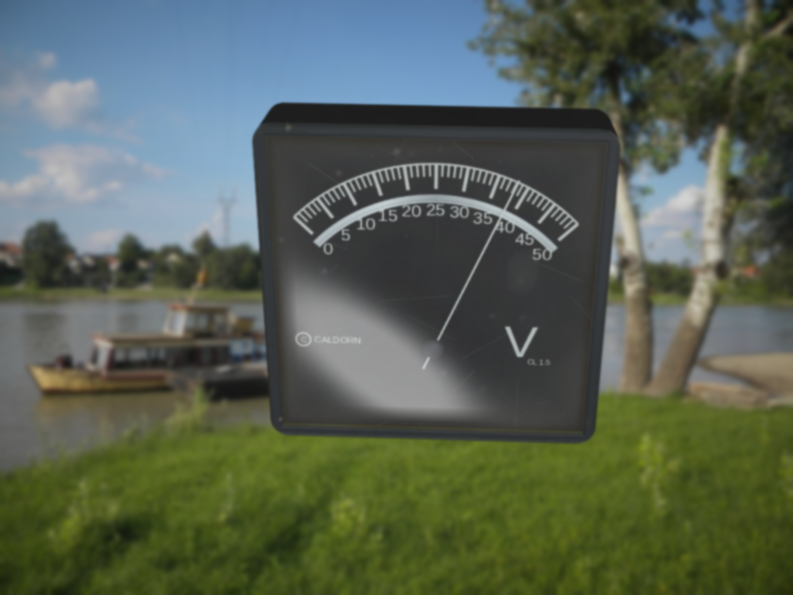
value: **38** V
